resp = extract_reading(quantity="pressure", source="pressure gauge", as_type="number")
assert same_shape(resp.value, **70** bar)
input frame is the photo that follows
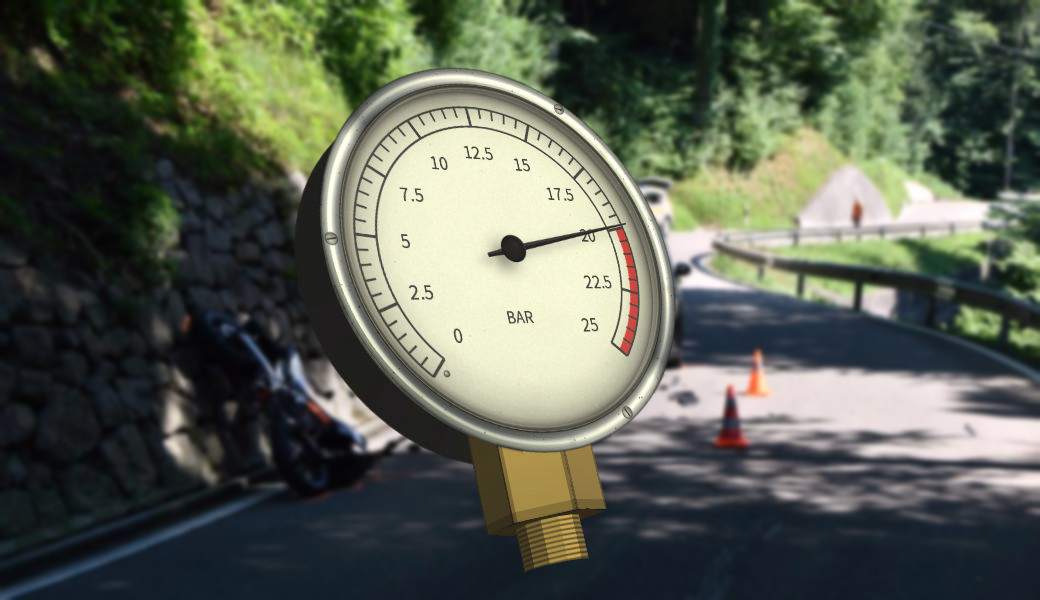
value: **20** bar
